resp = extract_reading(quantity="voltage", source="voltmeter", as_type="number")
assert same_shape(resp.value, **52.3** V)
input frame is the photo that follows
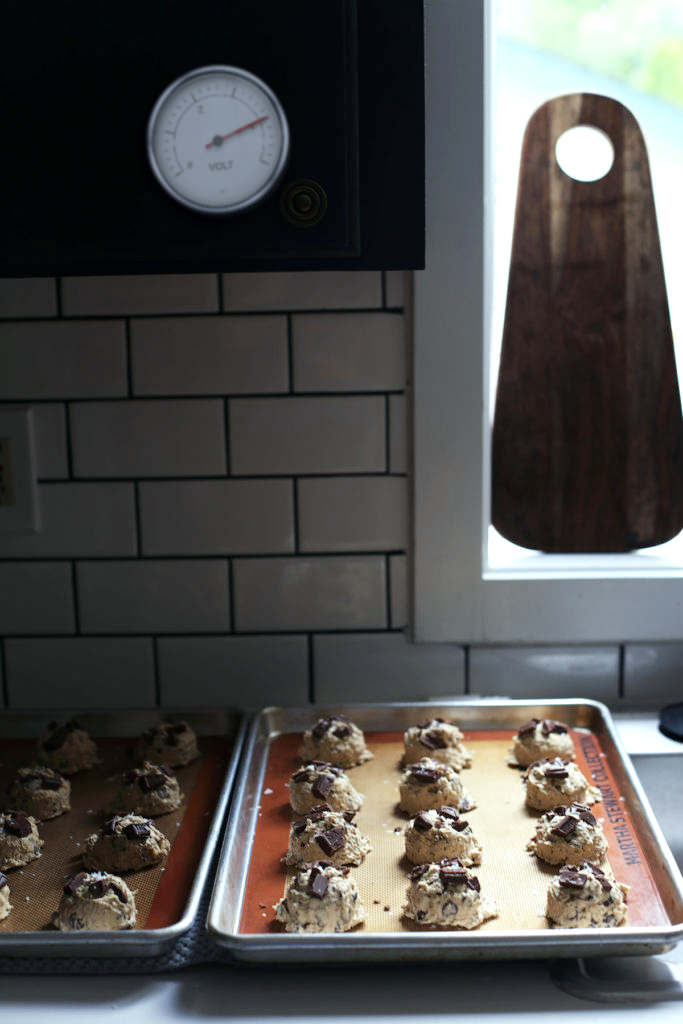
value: **4** V
